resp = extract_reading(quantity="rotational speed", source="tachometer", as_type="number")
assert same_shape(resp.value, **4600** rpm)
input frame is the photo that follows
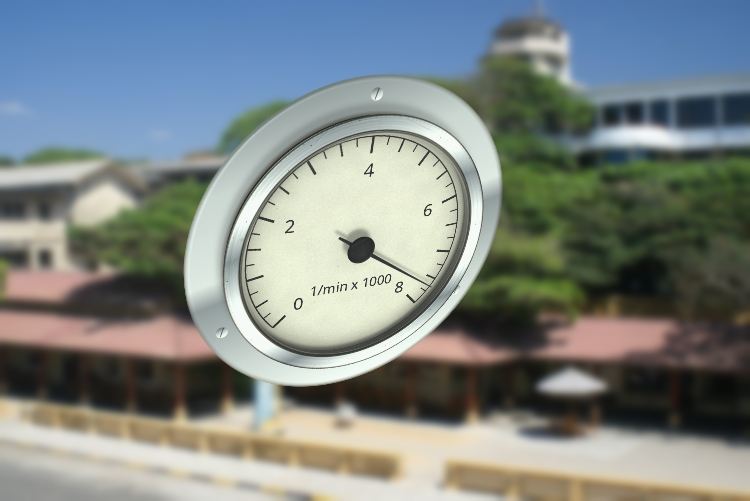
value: **7625** rpm
